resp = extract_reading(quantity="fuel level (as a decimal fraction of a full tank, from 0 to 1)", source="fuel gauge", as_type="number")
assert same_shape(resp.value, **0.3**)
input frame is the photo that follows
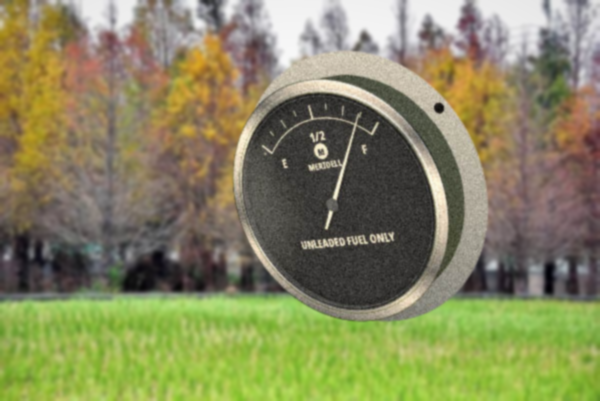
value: **0.875**
